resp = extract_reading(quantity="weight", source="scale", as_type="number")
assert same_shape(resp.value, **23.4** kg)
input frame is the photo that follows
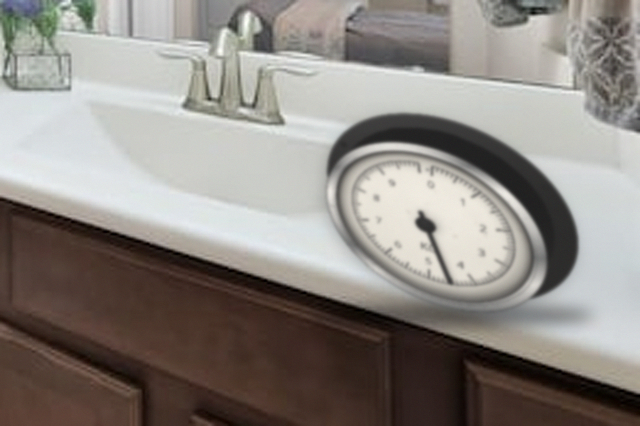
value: **4.5** kg
